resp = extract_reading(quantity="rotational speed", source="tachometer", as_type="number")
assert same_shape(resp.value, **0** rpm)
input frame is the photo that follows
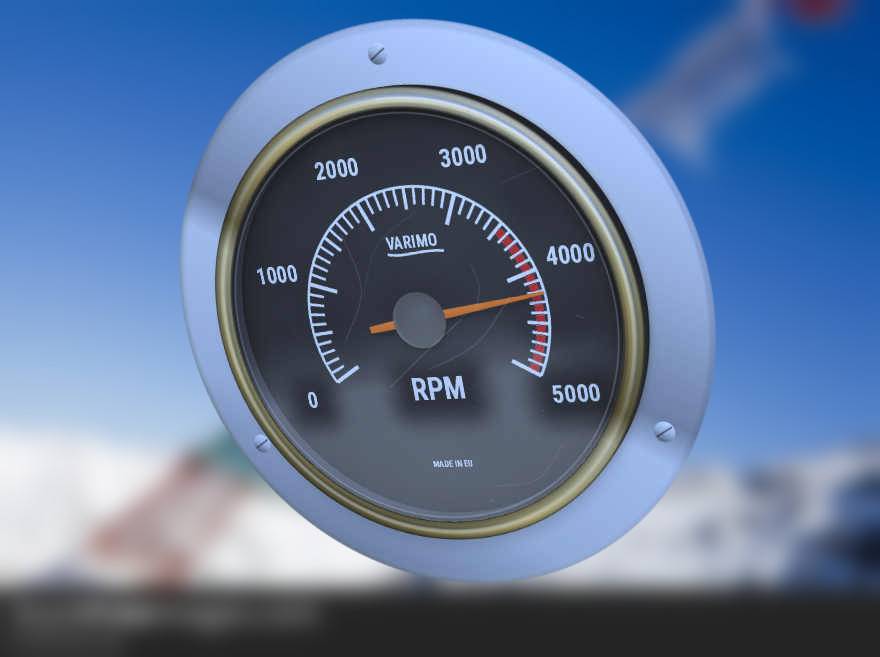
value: **4200** rpm
